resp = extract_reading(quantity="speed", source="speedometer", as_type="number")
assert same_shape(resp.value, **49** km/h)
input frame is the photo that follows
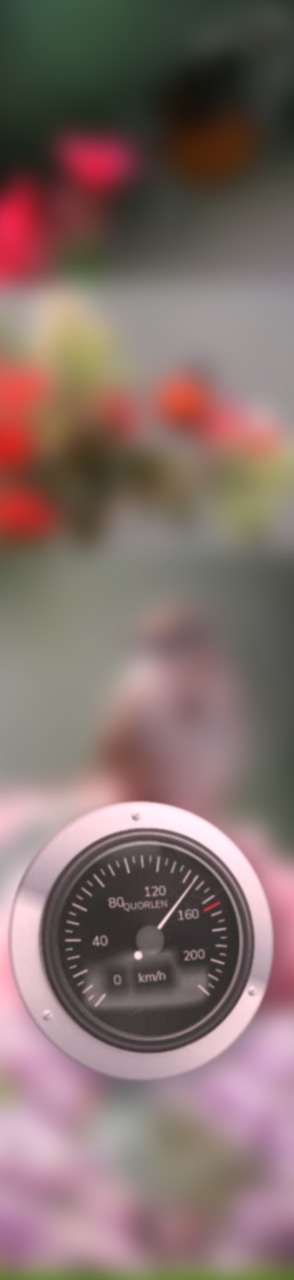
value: **145** km/h
